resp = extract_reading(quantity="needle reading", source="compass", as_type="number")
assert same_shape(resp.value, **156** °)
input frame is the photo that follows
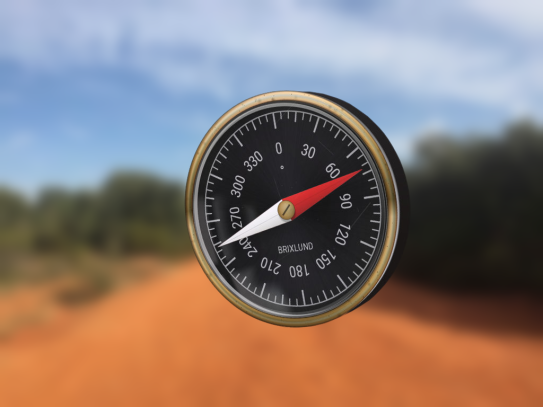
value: **72.5** °
